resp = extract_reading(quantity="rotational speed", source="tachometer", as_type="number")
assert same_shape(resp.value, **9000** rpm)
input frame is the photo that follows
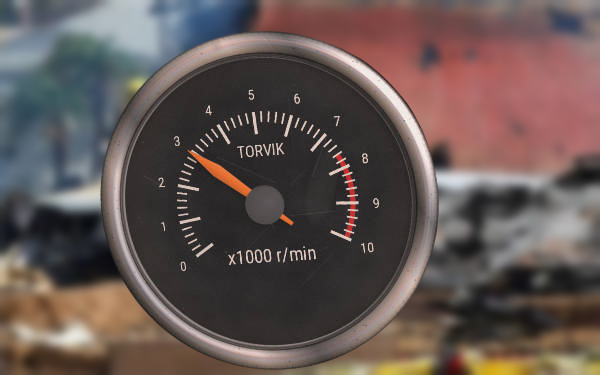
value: **3000** rpm
